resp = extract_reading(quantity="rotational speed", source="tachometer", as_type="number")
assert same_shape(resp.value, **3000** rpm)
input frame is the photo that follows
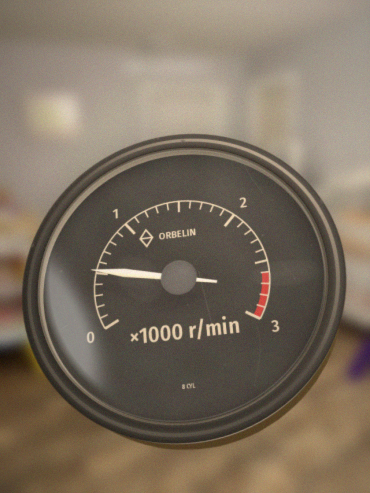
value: **500** rpm
